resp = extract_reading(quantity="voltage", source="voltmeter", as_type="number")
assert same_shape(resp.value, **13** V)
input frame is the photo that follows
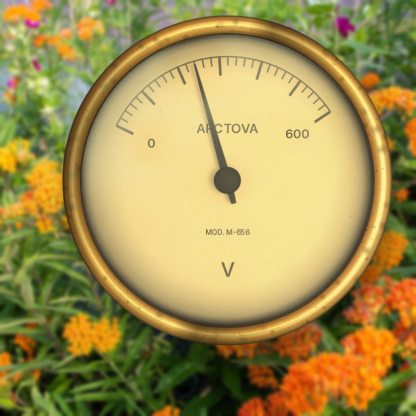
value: **240** V
